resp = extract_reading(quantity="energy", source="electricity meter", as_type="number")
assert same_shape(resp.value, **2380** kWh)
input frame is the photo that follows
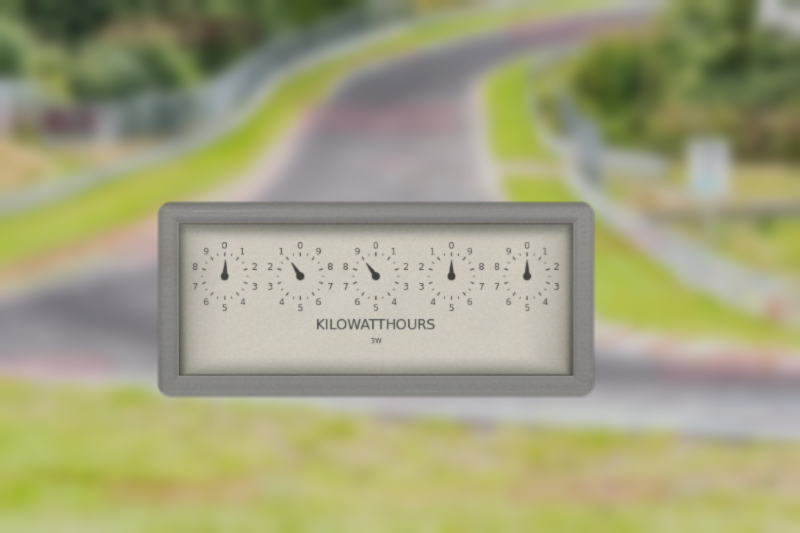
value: **900** kWh
